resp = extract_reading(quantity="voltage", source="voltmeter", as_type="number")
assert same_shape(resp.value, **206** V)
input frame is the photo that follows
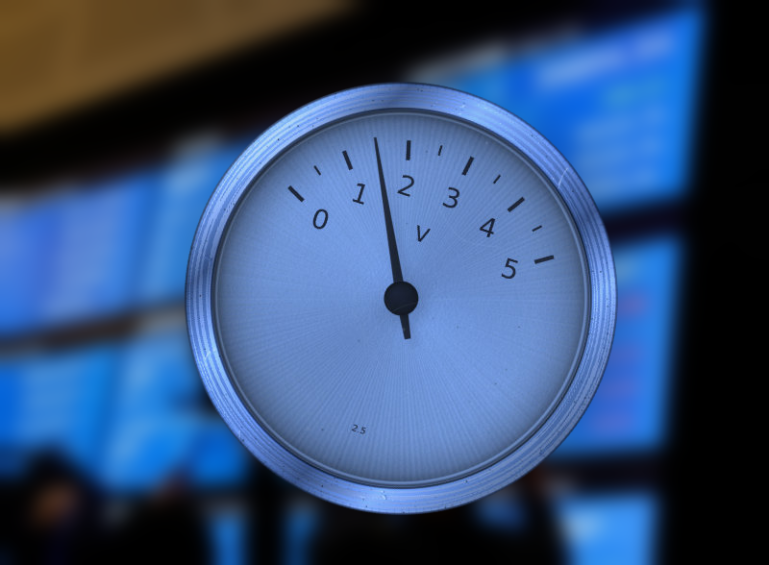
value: **1.5** V
